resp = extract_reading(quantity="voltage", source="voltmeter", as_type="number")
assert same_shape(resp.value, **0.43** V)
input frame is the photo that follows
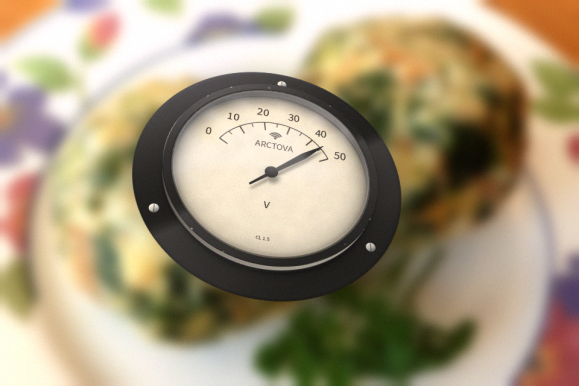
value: **45** V
